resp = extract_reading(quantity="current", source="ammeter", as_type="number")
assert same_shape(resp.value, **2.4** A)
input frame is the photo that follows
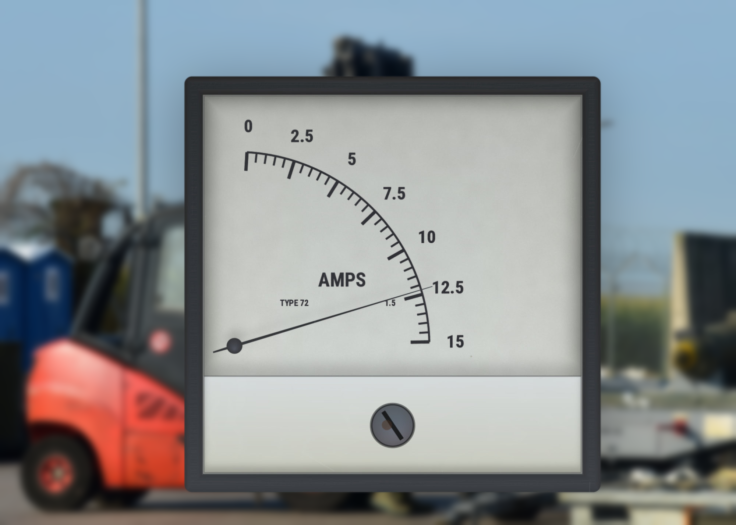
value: **12.25** A
